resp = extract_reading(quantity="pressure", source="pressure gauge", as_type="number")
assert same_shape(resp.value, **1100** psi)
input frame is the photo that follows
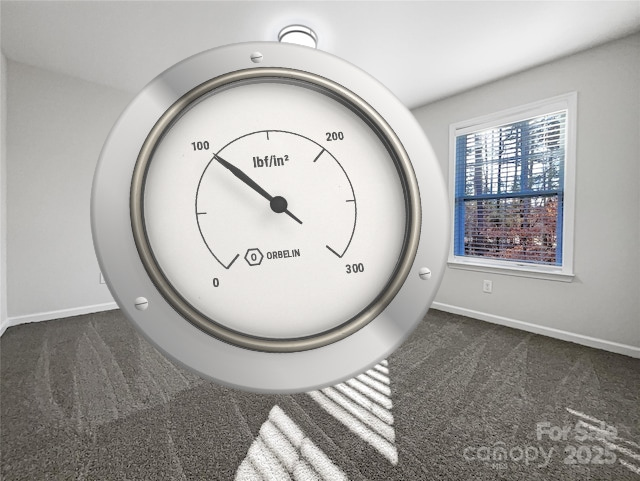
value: **100** psi
